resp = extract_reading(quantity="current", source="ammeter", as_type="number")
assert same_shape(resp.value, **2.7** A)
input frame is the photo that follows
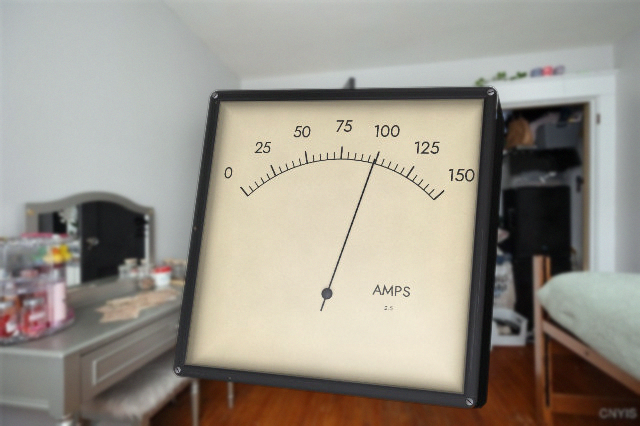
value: **100** A
